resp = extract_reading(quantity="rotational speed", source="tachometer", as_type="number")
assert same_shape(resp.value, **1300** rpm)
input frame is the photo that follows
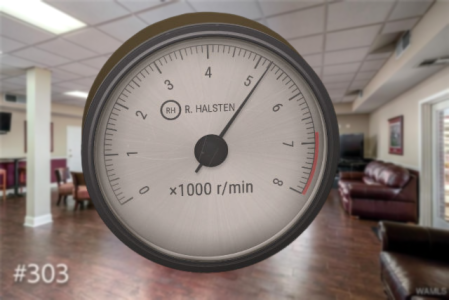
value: **5200** rpm
